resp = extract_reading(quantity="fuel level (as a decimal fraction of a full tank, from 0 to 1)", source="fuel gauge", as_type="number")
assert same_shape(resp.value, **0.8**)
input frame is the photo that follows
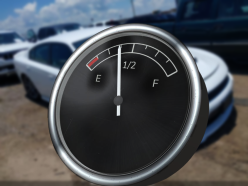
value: **0.375**
